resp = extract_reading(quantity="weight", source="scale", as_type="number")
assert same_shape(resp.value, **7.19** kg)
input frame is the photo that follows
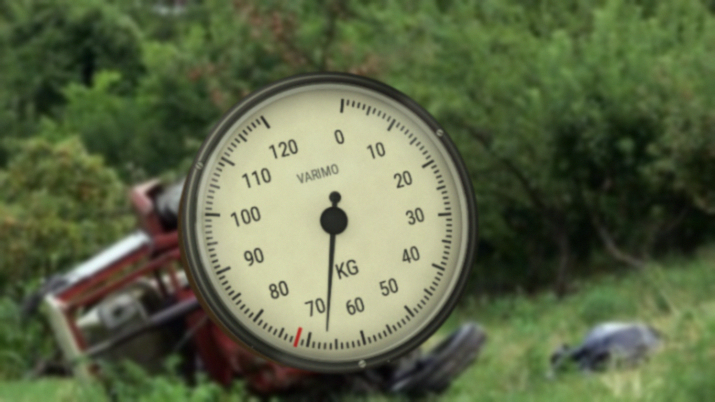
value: **67** kg
